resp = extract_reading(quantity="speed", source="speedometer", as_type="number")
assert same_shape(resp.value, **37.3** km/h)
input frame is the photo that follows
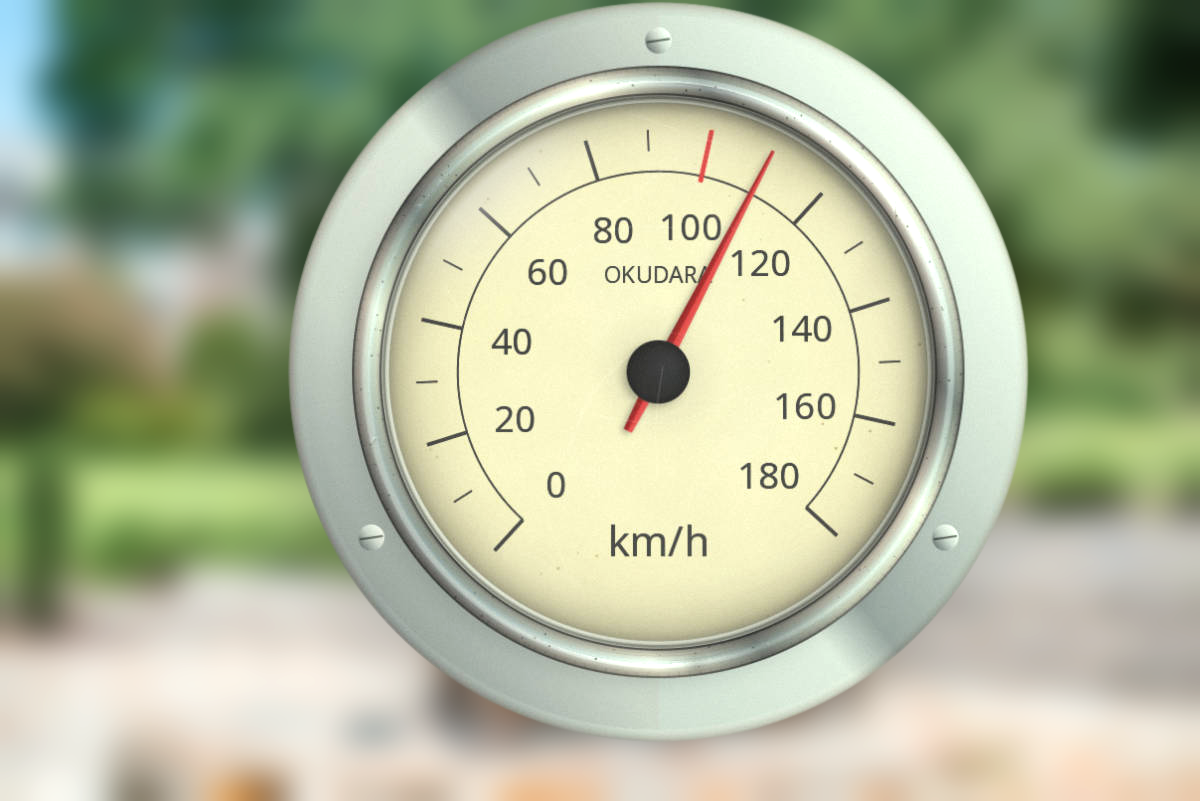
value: **110** km/h
